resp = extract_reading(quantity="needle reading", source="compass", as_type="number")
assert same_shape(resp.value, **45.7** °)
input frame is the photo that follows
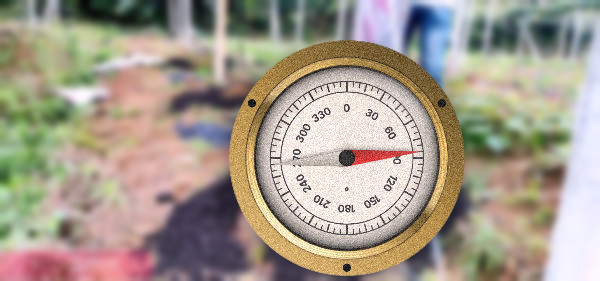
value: **85** °
